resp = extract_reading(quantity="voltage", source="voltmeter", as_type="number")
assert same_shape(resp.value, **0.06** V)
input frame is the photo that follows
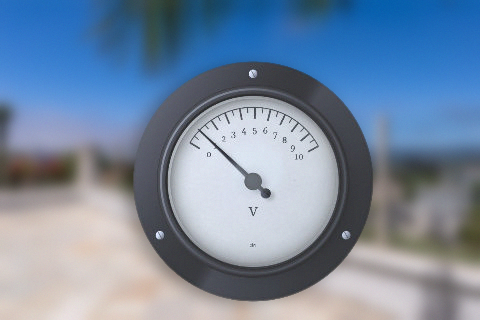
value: **1** V
